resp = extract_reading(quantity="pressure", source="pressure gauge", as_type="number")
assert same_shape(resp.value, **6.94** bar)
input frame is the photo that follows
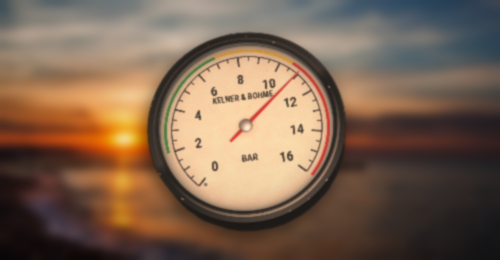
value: **11** bar
